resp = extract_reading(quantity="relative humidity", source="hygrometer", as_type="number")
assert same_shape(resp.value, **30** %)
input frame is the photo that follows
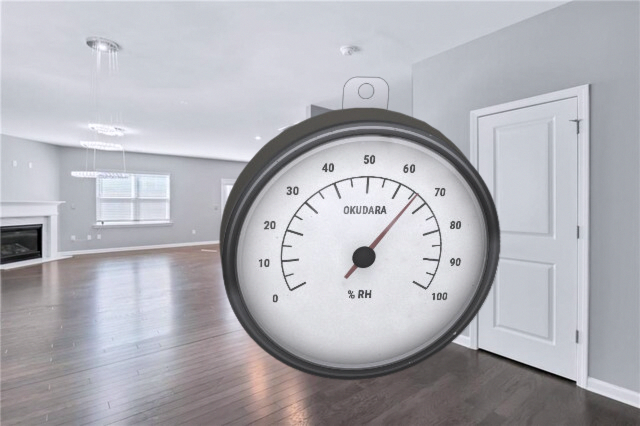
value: **65** %
